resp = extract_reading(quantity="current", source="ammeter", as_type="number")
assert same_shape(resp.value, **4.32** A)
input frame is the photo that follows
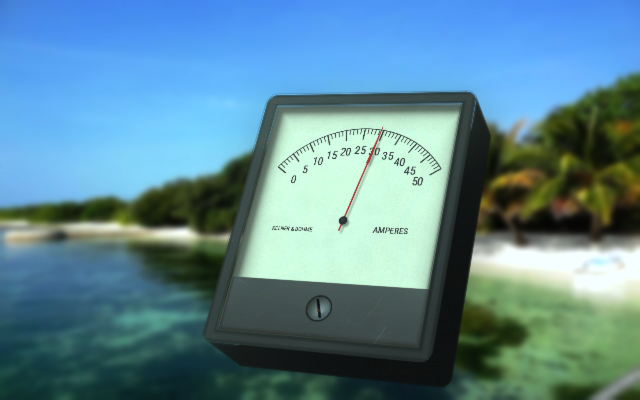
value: **30** A
